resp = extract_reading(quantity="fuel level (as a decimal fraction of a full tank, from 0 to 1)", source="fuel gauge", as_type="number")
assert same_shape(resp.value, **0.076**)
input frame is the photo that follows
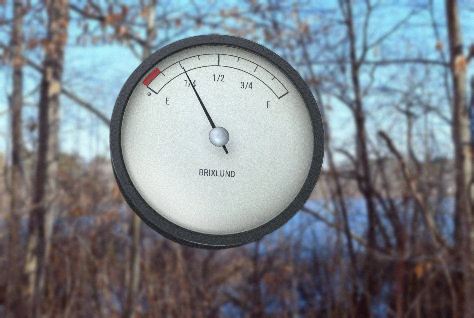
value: **0.25**
